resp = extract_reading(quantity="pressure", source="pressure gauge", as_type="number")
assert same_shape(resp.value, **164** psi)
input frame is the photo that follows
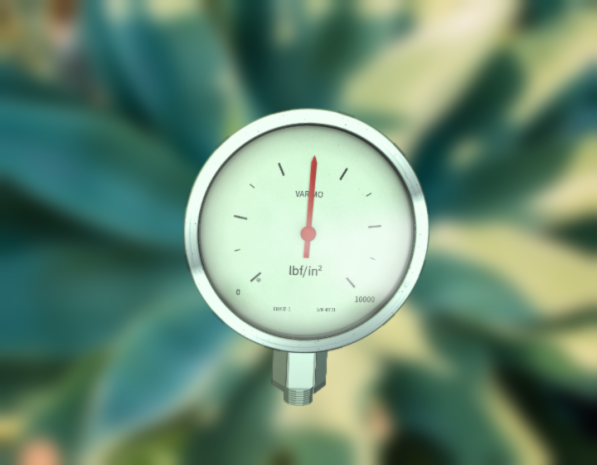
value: **5000** psi
